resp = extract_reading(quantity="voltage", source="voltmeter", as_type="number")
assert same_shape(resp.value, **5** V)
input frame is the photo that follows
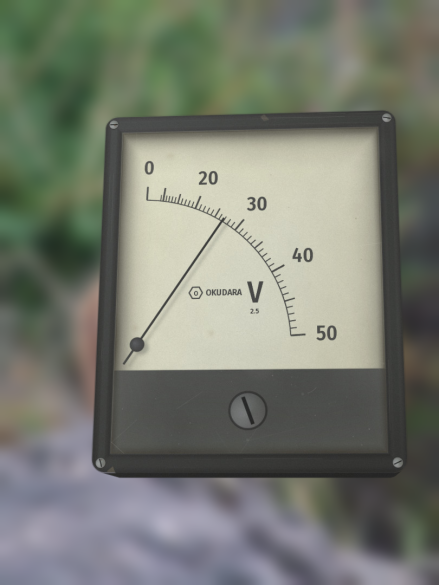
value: **27** V
